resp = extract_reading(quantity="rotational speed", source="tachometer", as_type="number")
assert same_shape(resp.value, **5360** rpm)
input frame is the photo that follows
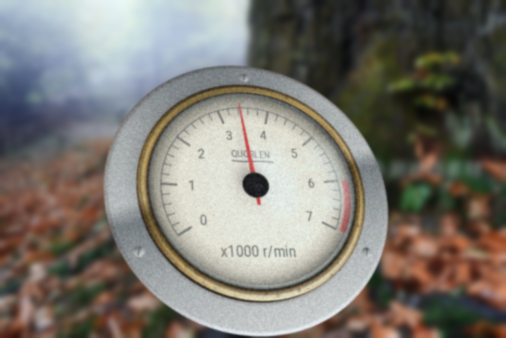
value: **3400** rpm
